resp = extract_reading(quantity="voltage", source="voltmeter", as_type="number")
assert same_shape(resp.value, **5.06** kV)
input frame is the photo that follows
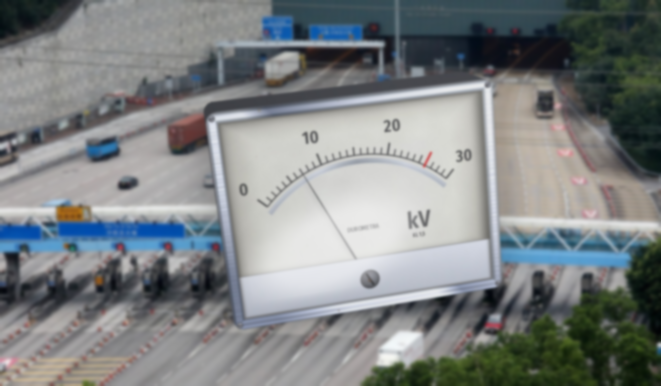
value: **7** kV
